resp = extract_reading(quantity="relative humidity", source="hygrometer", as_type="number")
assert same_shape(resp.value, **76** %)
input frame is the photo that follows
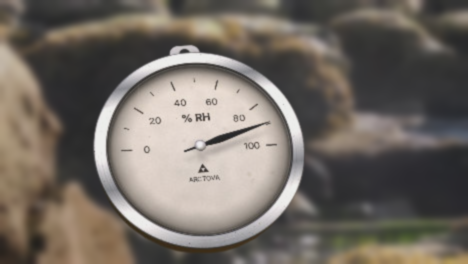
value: **90** %
